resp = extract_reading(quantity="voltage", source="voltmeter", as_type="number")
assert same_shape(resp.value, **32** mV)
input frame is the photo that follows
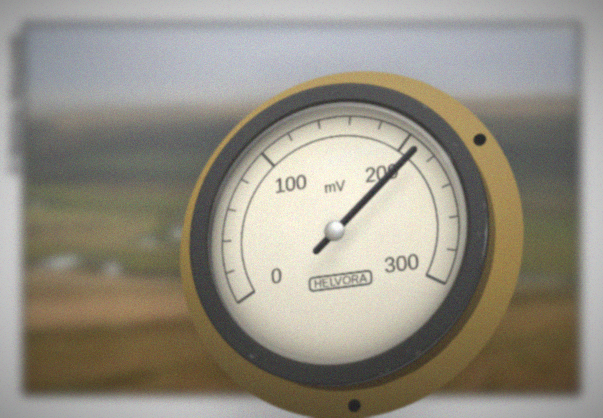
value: **210** mV
